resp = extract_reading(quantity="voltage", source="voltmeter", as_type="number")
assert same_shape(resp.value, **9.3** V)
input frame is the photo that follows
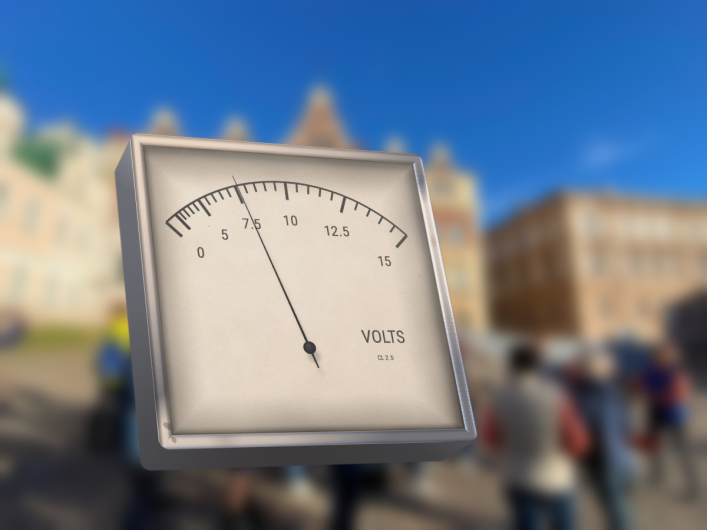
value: **7.5** V
